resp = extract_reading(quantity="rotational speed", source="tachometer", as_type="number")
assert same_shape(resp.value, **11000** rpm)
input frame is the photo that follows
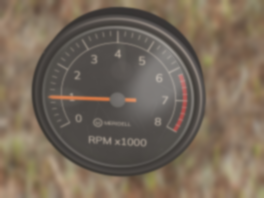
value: **1000** rpm
